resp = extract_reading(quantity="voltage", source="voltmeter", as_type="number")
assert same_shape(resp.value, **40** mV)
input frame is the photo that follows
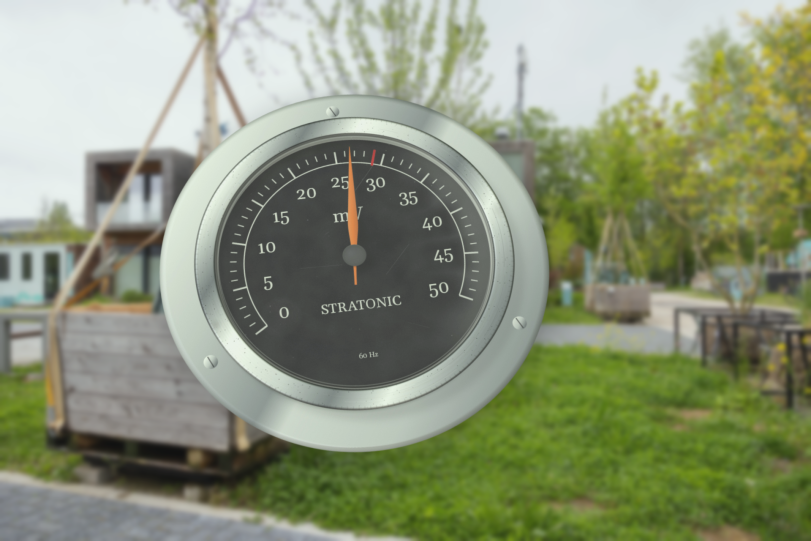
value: **26.5** mV
